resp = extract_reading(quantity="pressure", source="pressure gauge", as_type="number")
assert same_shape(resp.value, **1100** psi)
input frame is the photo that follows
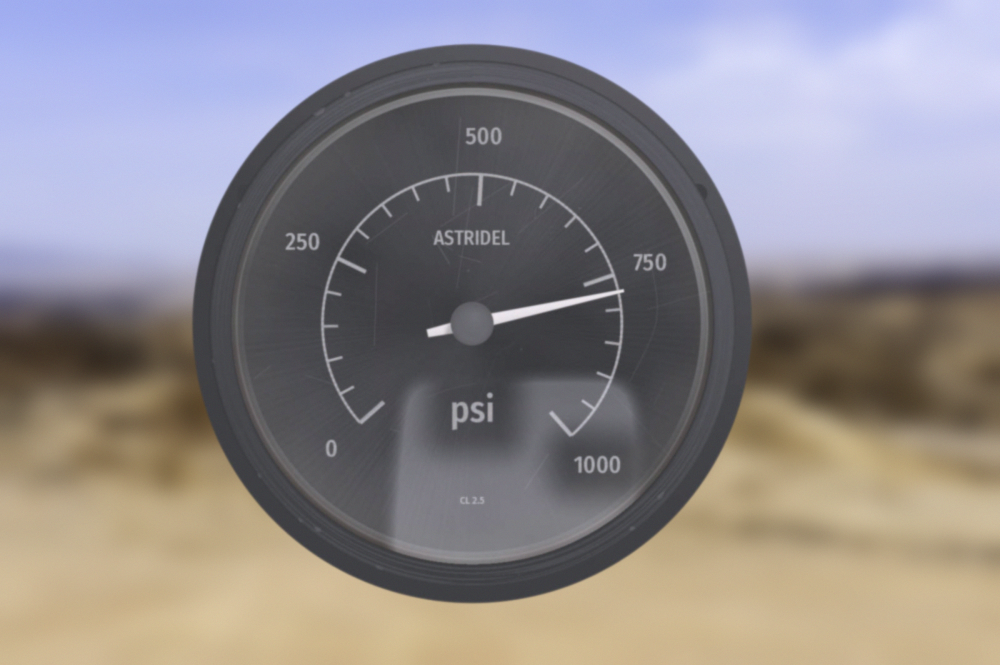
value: **775** psi
